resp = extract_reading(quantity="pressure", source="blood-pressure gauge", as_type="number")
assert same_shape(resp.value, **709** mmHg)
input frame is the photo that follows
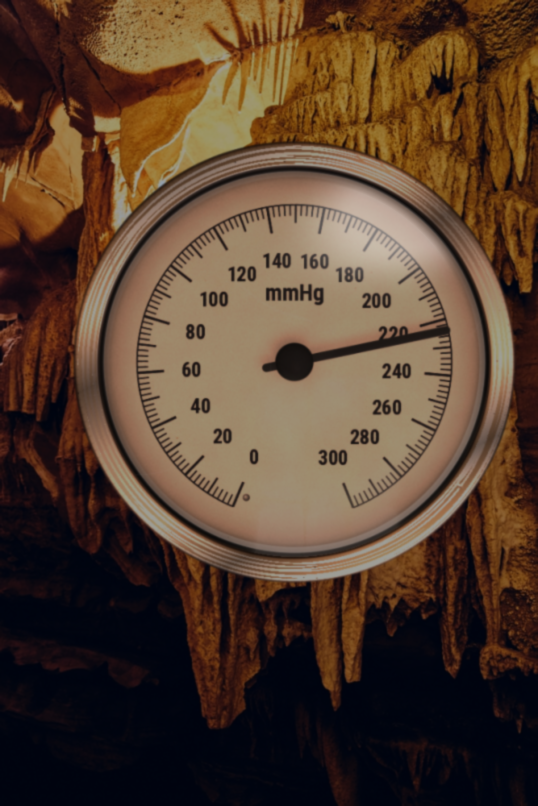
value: **224** mmHg
